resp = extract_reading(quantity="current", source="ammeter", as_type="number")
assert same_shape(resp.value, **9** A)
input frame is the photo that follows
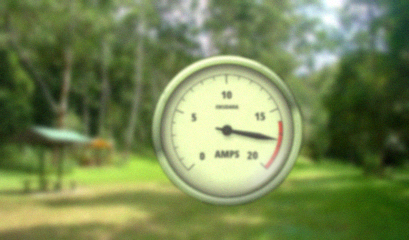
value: **17.5** A
